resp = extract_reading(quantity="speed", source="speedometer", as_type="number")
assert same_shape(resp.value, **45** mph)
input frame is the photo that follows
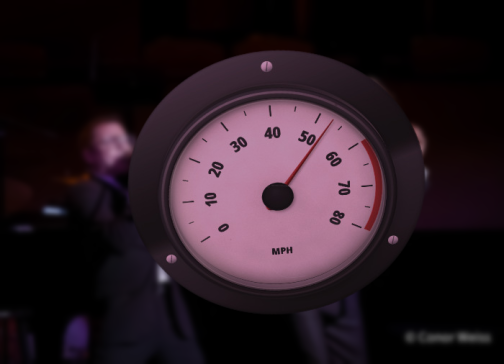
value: **52.5** mph
